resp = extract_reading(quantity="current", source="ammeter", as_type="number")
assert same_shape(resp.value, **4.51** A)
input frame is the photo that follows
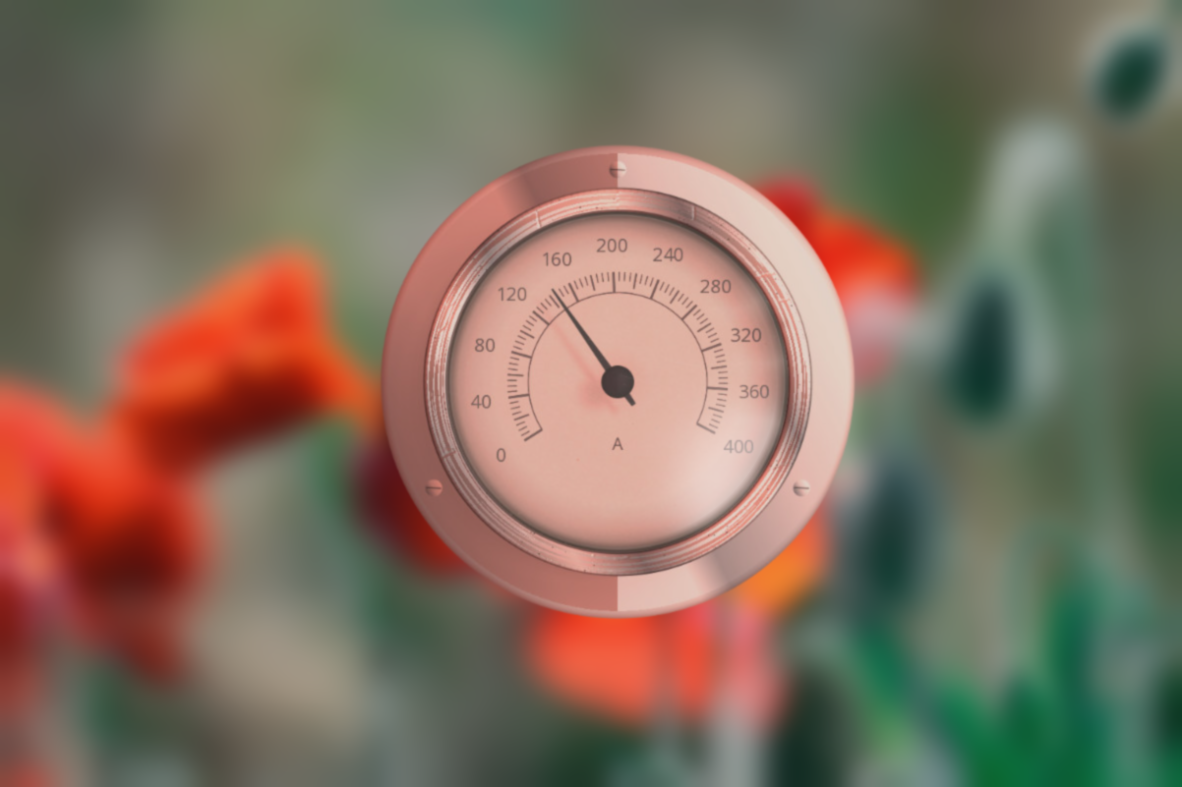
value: **145** A
